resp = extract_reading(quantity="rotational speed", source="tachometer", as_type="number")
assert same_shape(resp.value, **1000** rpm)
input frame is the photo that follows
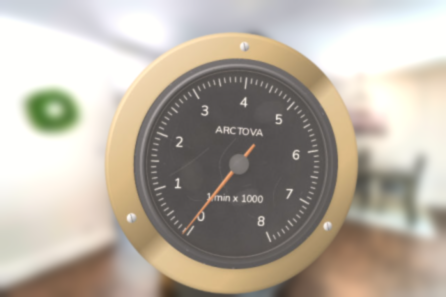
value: **100** rpm
